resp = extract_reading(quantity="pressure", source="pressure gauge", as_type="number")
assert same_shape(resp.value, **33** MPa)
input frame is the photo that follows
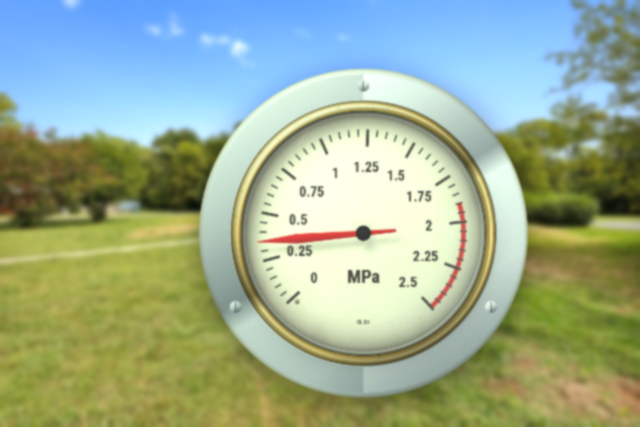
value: **0.35** MPa
